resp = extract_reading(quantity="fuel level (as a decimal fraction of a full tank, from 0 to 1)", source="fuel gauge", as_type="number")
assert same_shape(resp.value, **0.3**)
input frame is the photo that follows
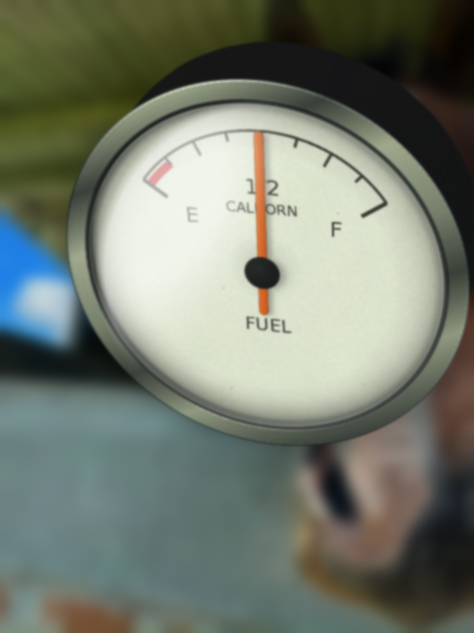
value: **0.5**
